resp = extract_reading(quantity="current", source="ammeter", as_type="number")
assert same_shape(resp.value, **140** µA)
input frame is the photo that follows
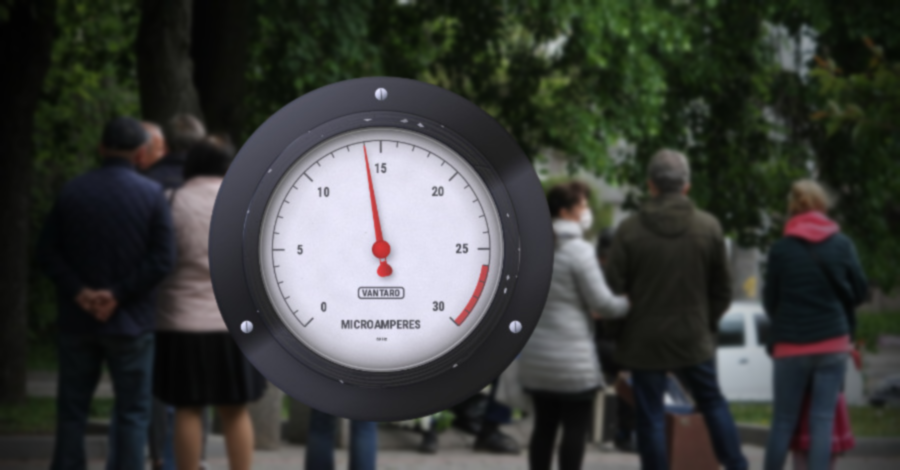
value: **14** µA
